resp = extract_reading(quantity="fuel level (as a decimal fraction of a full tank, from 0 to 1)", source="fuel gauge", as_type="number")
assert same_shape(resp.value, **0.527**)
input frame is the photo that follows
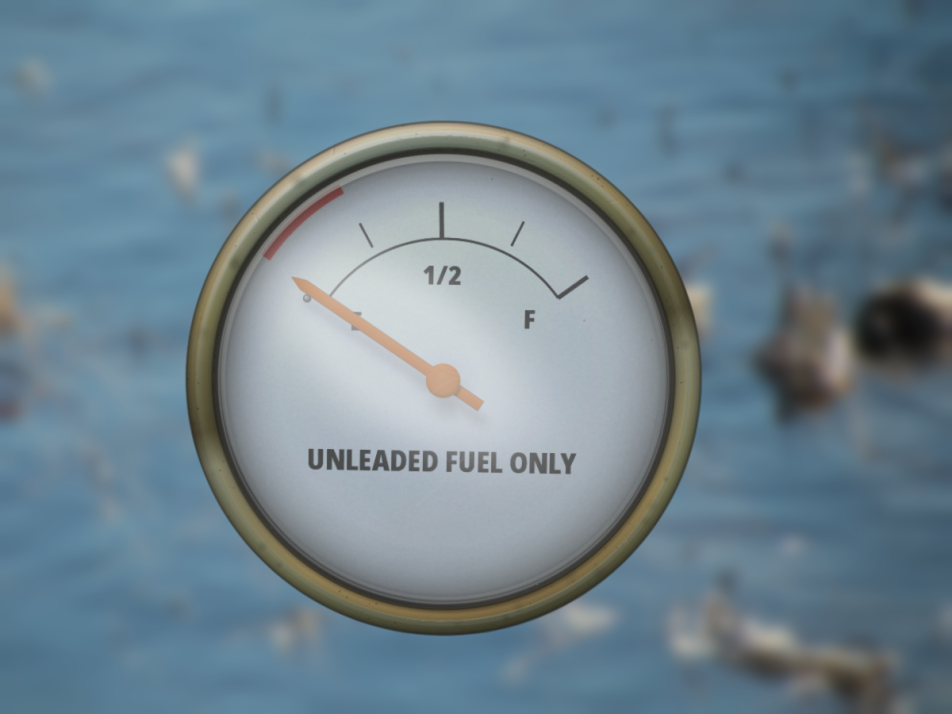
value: **0**
